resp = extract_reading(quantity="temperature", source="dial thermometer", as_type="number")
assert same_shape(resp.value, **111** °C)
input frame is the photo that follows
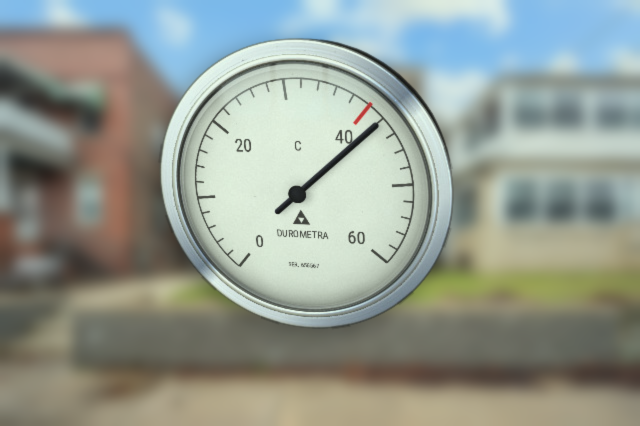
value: **42** °C
